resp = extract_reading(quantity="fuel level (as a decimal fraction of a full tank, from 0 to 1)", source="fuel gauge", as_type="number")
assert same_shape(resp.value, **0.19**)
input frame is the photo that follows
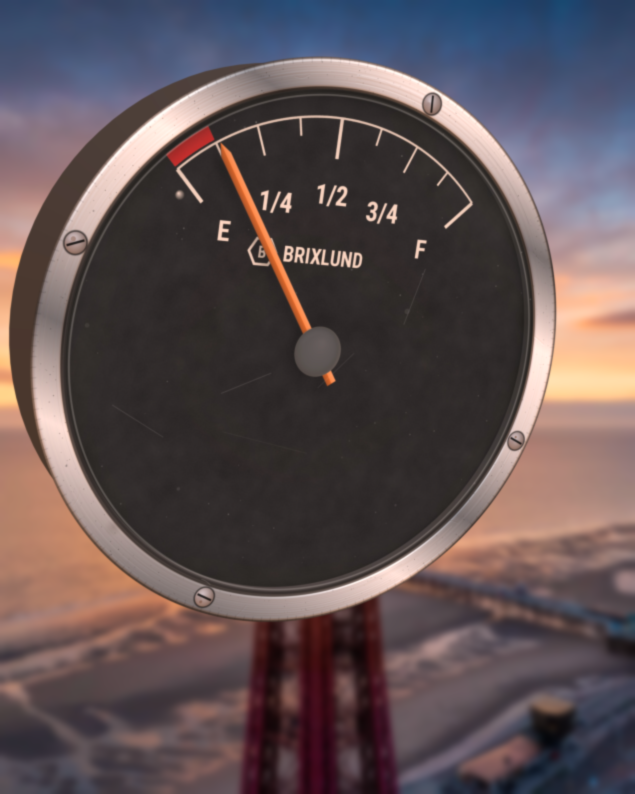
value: **0.125**
